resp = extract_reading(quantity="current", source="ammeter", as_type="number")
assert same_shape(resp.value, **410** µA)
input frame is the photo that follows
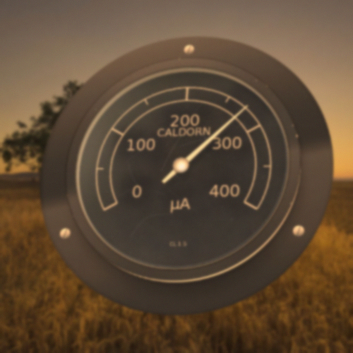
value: **275** µA
